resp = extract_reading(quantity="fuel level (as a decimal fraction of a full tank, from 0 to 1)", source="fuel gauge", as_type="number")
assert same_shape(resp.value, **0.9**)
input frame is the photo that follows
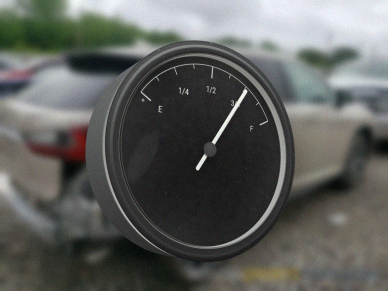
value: **0.75**
